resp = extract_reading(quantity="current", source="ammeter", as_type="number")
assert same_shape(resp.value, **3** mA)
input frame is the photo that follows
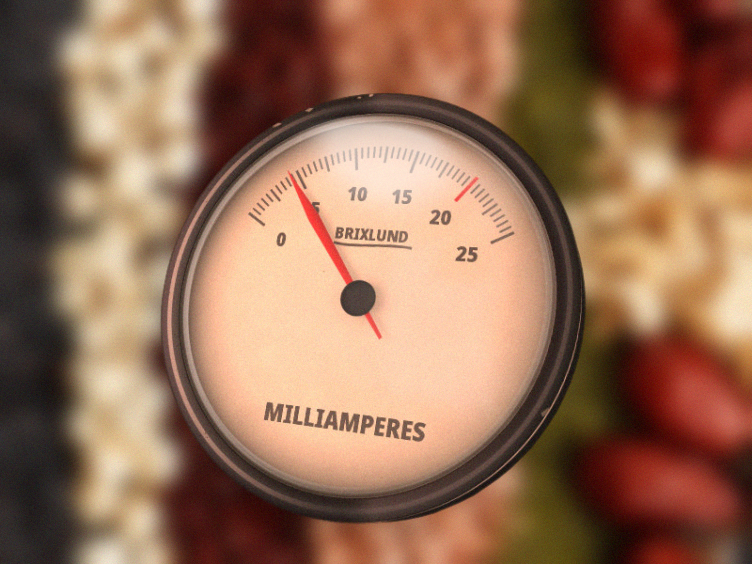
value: **4.5** mA
